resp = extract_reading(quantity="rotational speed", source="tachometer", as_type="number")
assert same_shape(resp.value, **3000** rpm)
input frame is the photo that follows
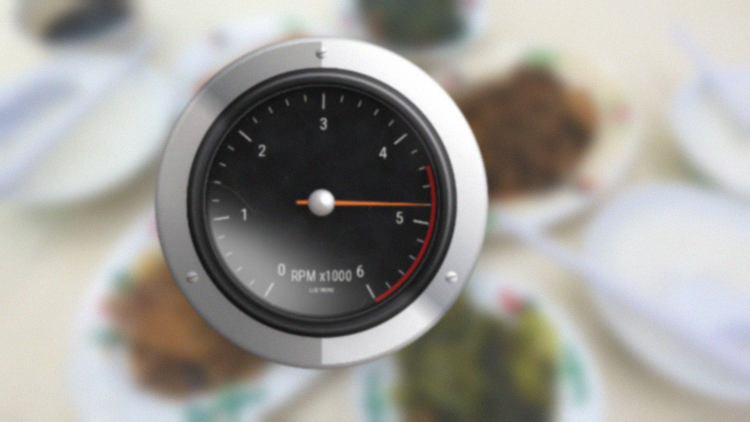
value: **4800** rpm
